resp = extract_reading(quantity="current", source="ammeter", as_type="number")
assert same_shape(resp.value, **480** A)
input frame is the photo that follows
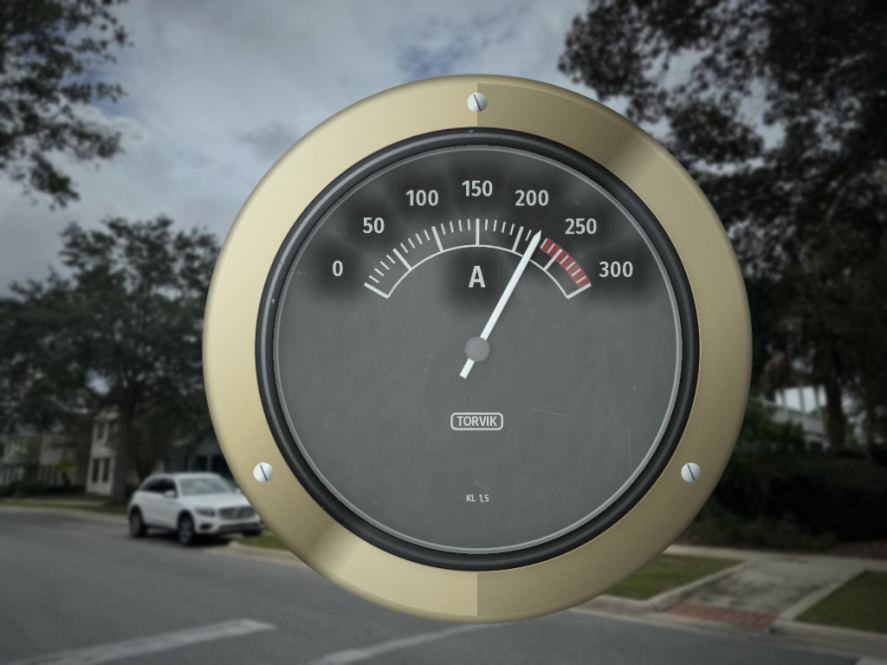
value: **220** A
